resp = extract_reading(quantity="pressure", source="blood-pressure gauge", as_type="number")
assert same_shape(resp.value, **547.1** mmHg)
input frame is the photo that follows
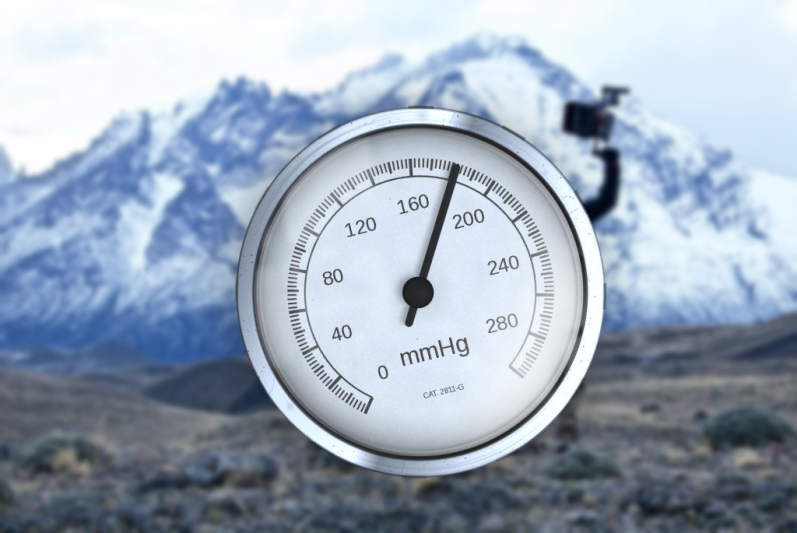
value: **182** mmHg
